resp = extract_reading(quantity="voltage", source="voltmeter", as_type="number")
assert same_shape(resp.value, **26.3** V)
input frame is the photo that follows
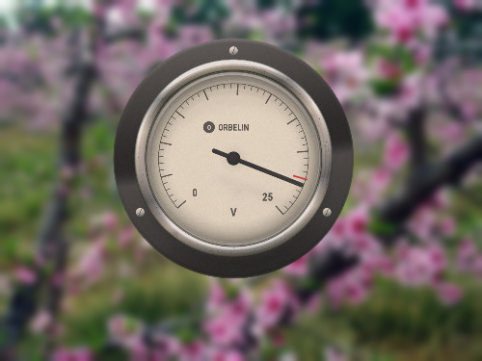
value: **22.5** V
